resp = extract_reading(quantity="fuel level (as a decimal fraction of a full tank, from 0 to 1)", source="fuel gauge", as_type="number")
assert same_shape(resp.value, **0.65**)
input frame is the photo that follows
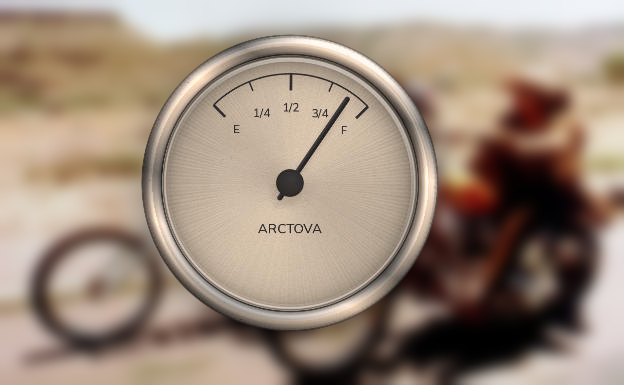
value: **0.875**
